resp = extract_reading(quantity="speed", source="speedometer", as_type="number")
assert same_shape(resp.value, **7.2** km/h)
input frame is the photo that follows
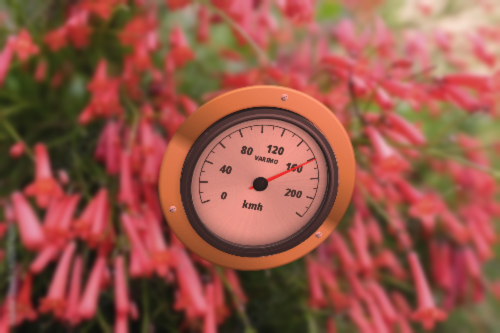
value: **160** km/h
